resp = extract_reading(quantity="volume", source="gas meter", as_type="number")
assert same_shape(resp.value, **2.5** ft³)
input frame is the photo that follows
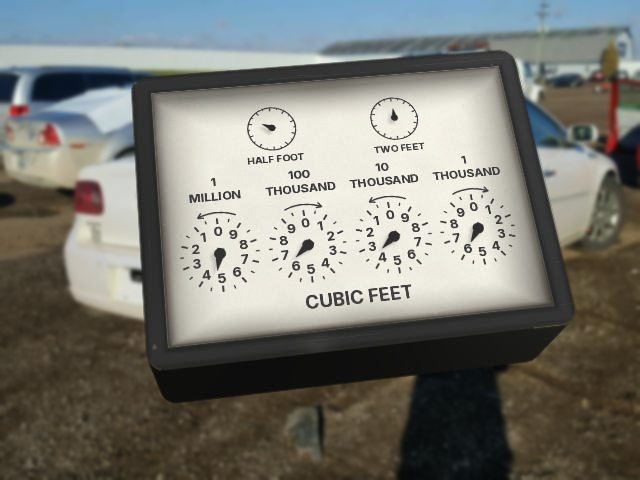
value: **463600** ft³
